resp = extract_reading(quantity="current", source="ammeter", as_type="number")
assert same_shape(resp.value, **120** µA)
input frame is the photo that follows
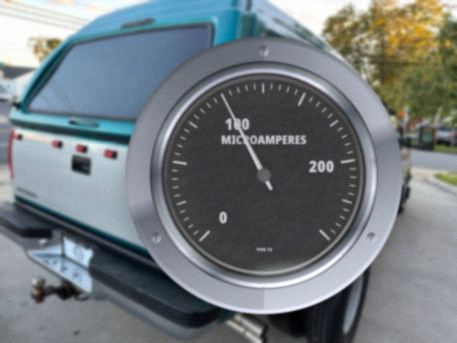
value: **100** µA
